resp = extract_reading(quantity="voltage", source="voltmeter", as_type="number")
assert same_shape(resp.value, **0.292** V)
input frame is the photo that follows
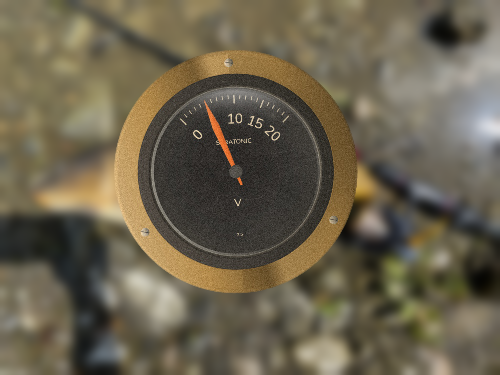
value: **5** V
